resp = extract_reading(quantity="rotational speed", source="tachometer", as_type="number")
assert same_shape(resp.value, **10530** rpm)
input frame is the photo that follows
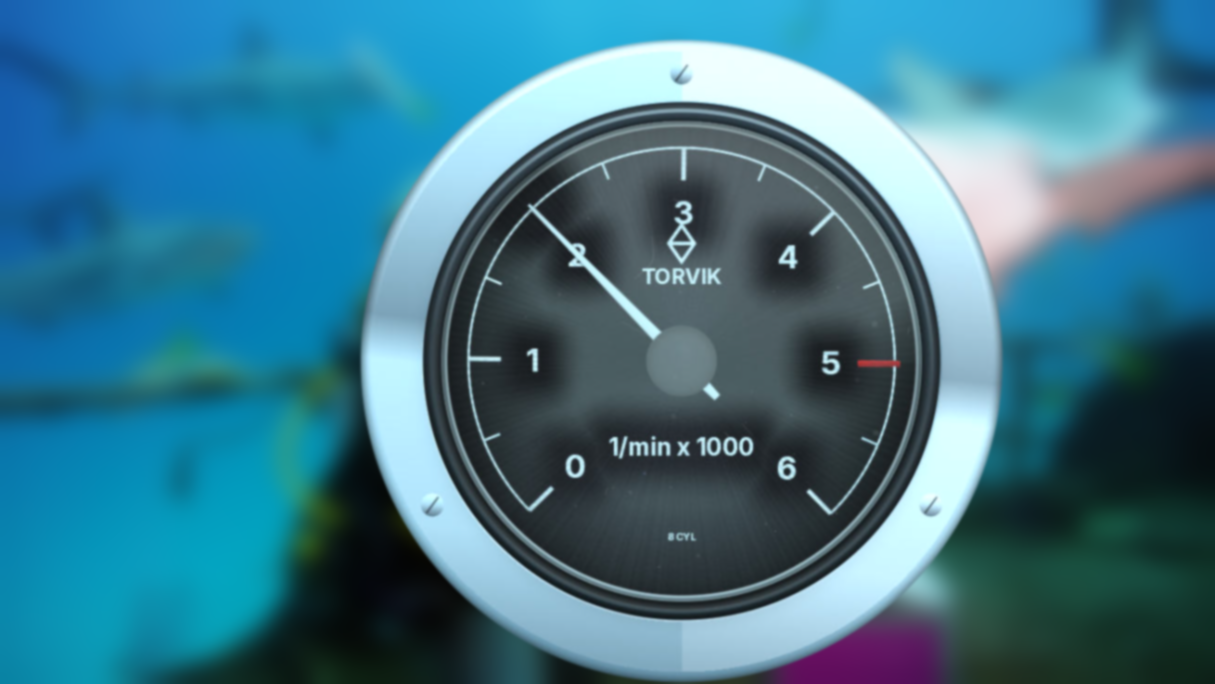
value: **2000** rpm
